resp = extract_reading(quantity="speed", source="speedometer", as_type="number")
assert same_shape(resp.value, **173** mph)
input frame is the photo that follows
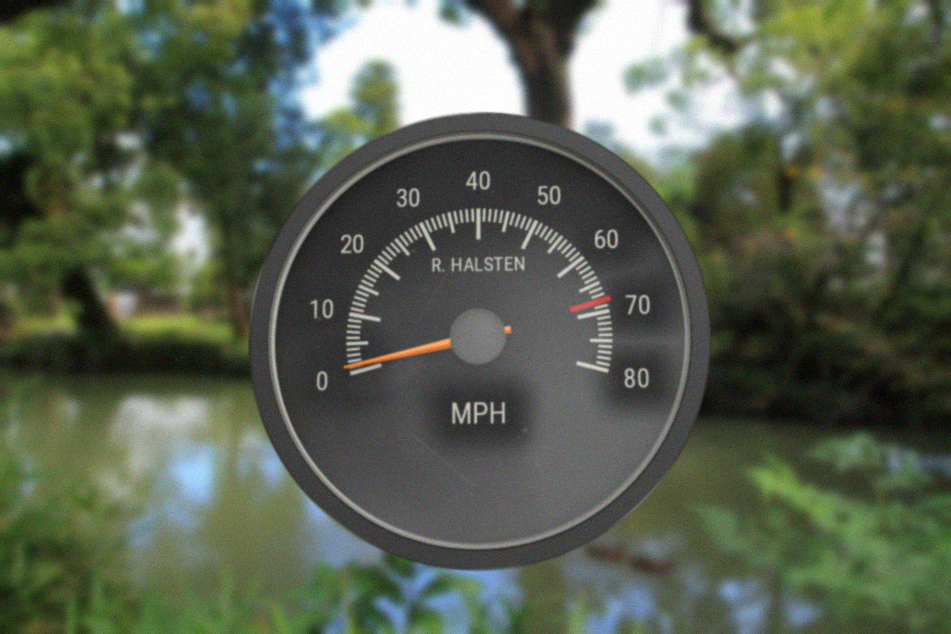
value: **1** mph
